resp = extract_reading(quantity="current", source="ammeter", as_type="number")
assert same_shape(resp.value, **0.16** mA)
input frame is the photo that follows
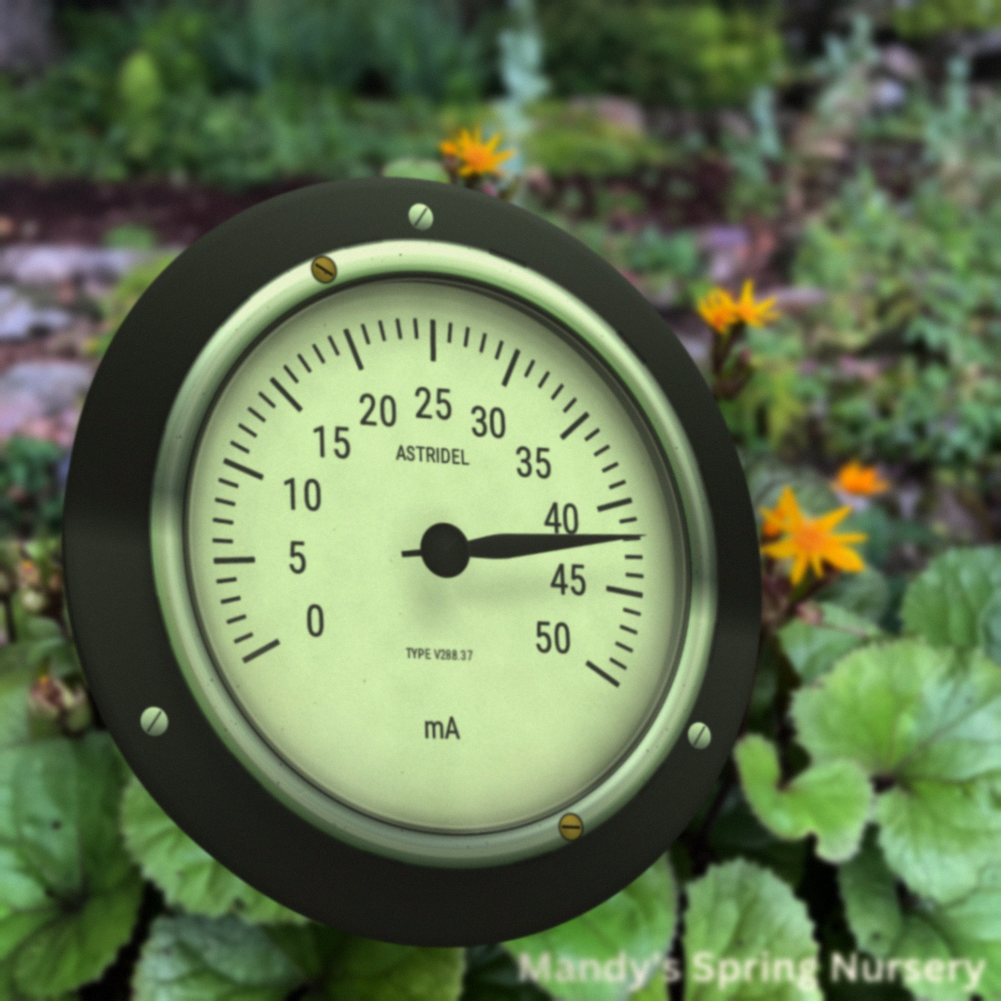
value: **42** mA
